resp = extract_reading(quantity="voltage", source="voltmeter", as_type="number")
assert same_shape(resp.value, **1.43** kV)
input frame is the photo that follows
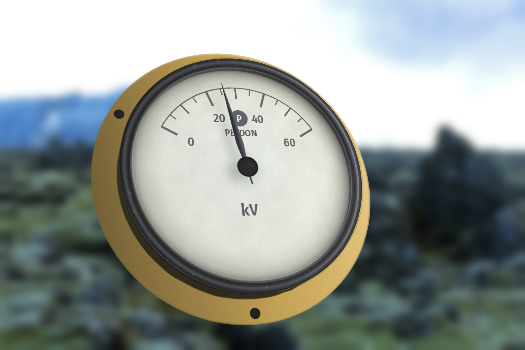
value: **25** kV
